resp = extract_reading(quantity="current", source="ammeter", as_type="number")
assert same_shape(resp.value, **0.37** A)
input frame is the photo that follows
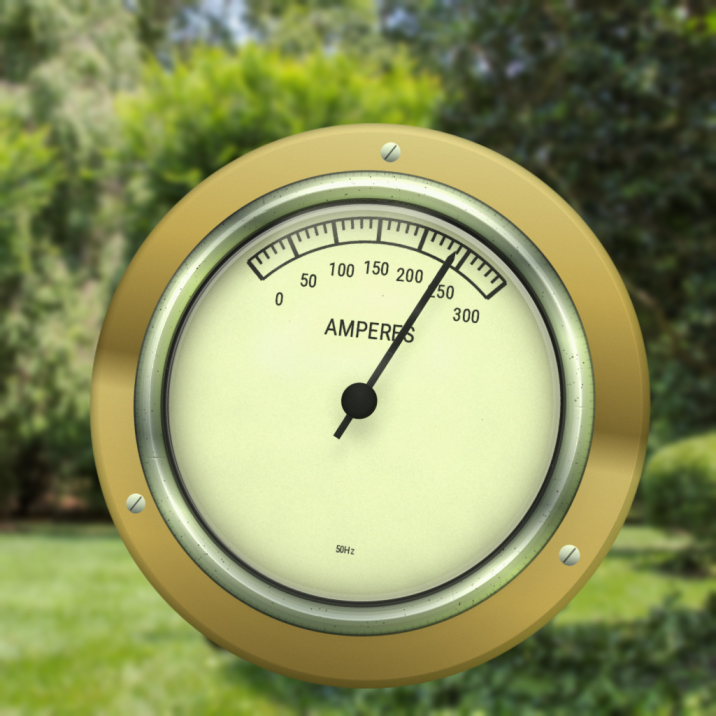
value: **240** A
